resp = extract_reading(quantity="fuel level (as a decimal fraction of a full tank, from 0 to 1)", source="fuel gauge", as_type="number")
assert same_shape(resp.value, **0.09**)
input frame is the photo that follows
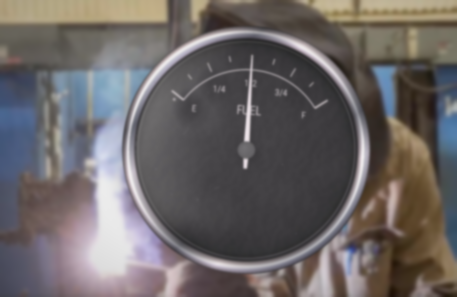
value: **0.5**
